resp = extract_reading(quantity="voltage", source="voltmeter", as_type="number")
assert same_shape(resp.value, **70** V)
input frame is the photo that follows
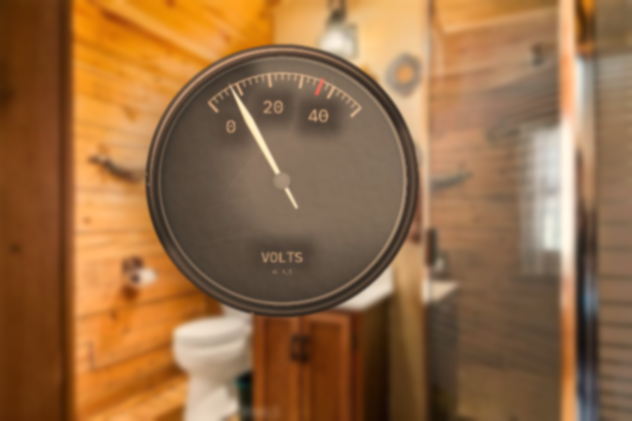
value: **8** V
